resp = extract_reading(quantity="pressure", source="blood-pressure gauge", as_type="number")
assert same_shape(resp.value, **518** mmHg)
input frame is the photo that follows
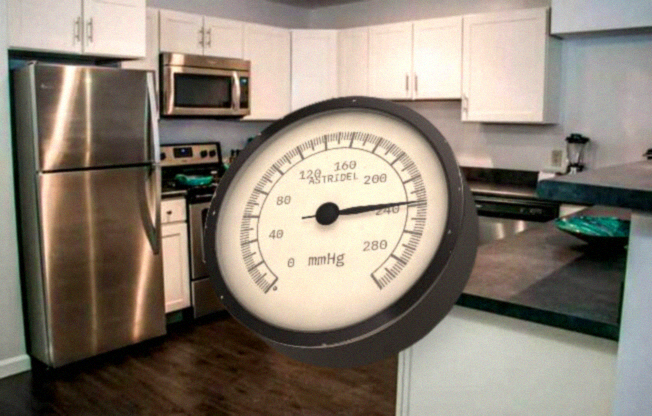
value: **240** mmHg
